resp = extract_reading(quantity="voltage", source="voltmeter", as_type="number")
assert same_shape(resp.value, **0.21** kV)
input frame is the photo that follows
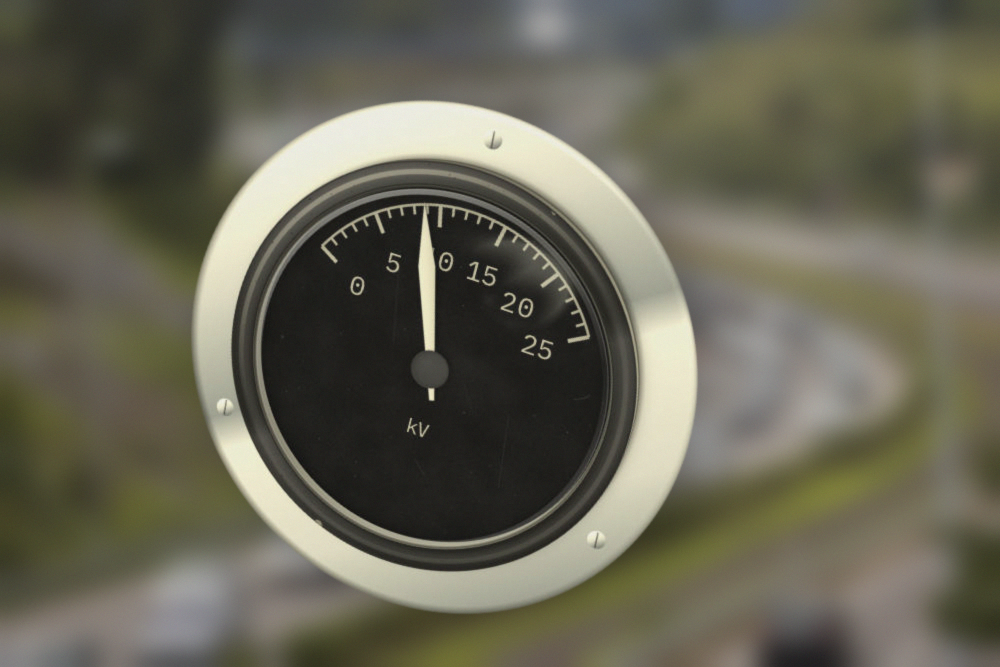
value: **9** kV
